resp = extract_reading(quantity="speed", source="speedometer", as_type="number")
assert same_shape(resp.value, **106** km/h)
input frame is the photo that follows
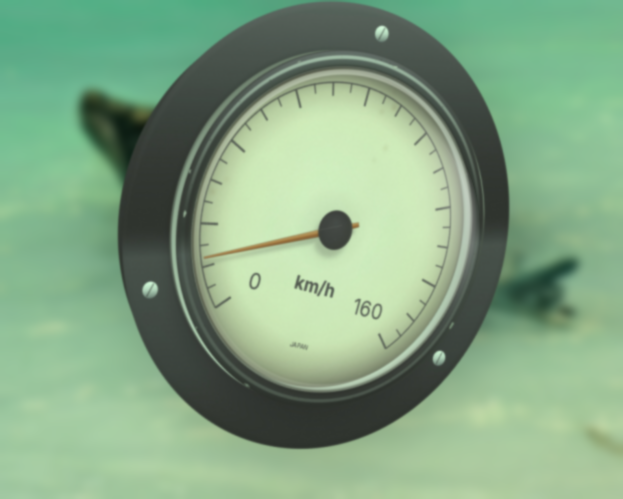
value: **12.5** km/h
